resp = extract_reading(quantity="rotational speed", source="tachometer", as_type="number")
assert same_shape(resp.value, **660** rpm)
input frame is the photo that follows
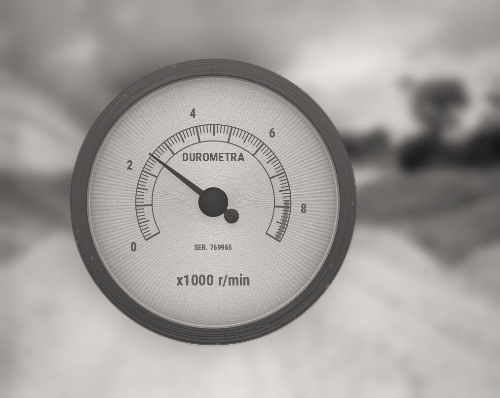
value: **2500** rpm
